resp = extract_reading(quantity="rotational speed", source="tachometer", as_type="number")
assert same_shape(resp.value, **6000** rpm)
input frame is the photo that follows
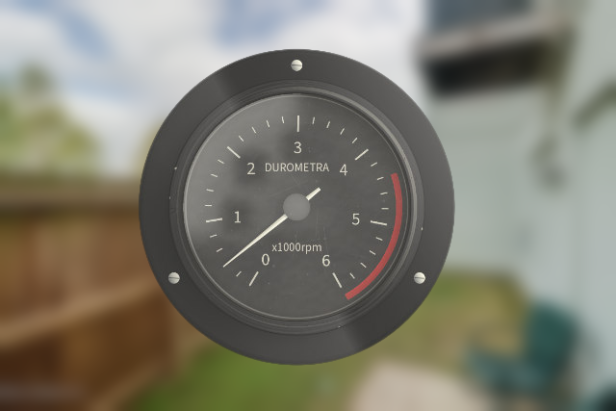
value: **400** rpm
